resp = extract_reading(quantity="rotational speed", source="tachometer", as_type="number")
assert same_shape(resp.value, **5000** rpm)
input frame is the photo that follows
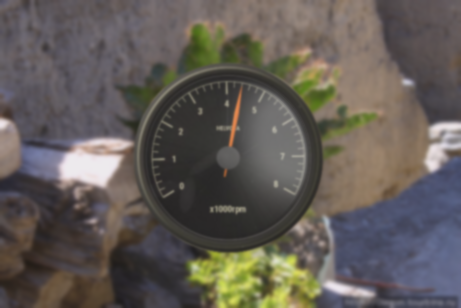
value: **4400** rpm
